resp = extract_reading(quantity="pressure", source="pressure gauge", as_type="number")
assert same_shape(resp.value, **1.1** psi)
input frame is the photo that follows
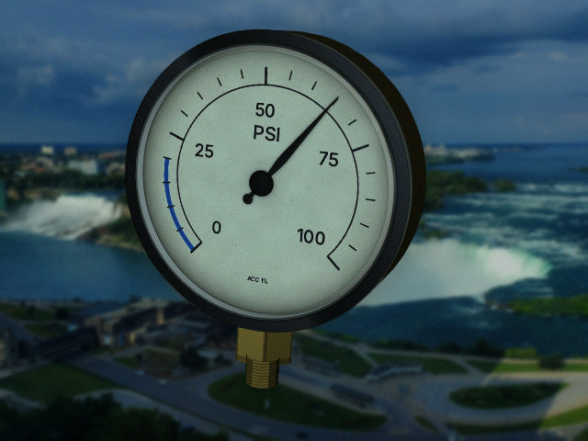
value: **65** psi
